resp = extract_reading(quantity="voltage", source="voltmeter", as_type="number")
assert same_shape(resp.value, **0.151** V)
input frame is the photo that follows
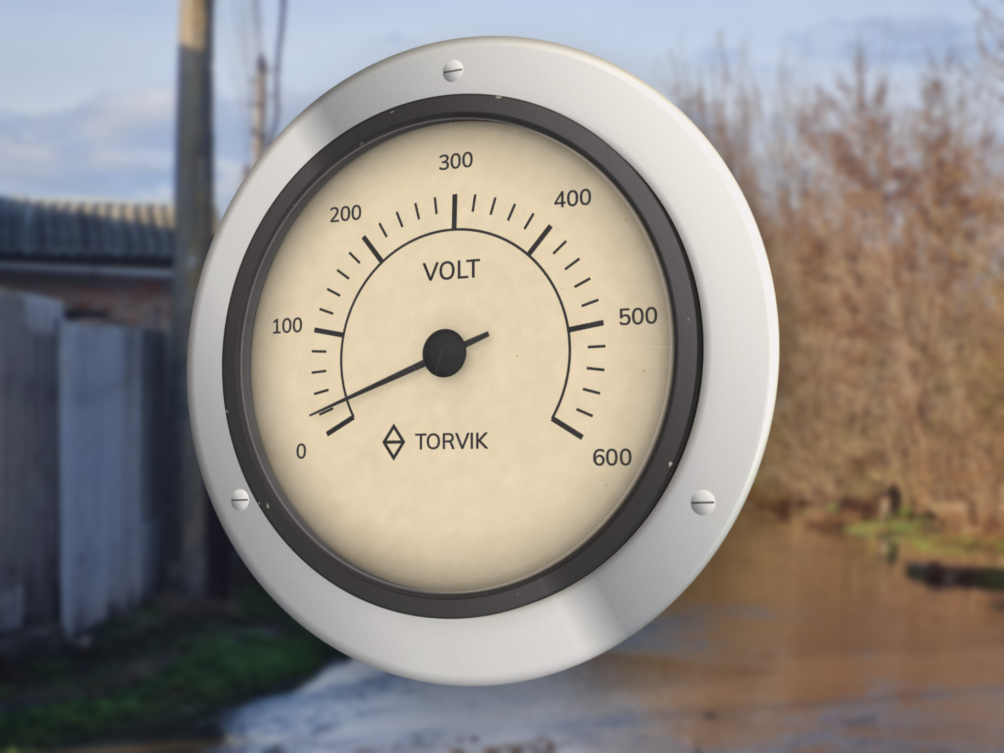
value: **20** V
